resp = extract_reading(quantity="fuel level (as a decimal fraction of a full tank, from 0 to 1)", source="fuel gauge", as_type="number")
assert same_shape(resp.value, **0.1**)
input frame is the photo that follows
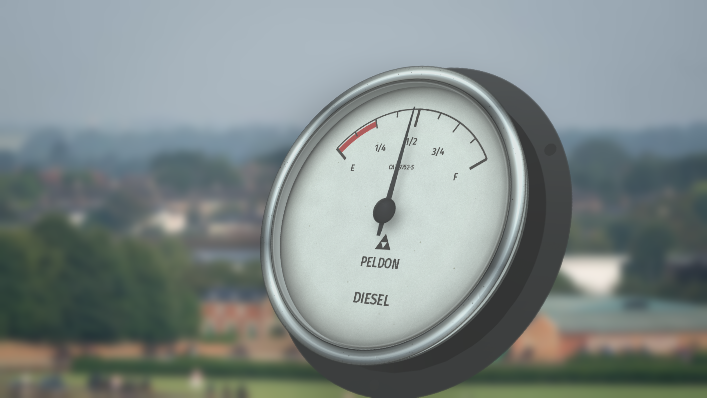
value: **0.5**
